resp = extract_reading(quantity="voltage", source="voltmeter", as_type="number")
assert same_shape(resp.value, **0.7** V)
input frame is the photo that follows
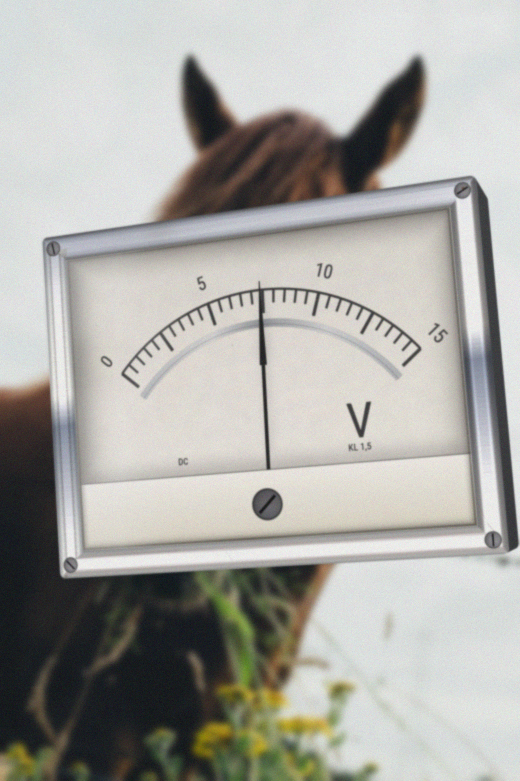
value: **7.5** V
